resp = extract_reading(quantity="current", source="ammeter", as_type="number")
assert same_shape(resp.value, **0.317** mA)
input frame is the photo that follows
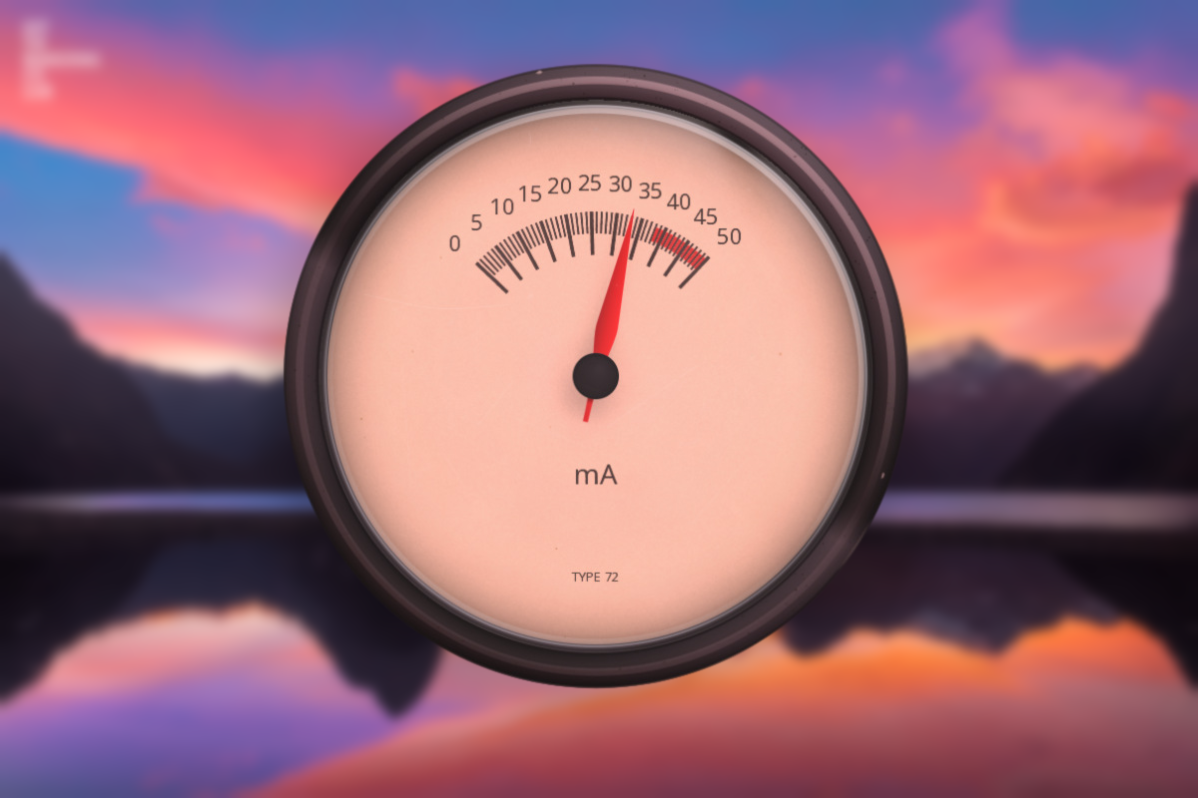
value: **33** mA
